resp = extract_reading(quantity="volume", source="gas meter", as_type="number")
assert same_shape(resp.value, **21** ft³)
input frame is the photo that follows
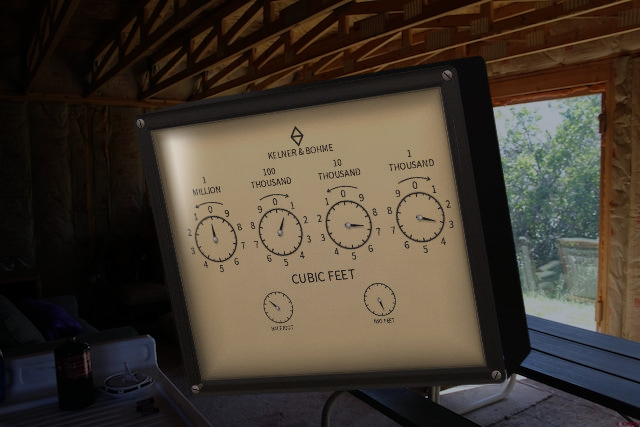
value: **7300** ft³
